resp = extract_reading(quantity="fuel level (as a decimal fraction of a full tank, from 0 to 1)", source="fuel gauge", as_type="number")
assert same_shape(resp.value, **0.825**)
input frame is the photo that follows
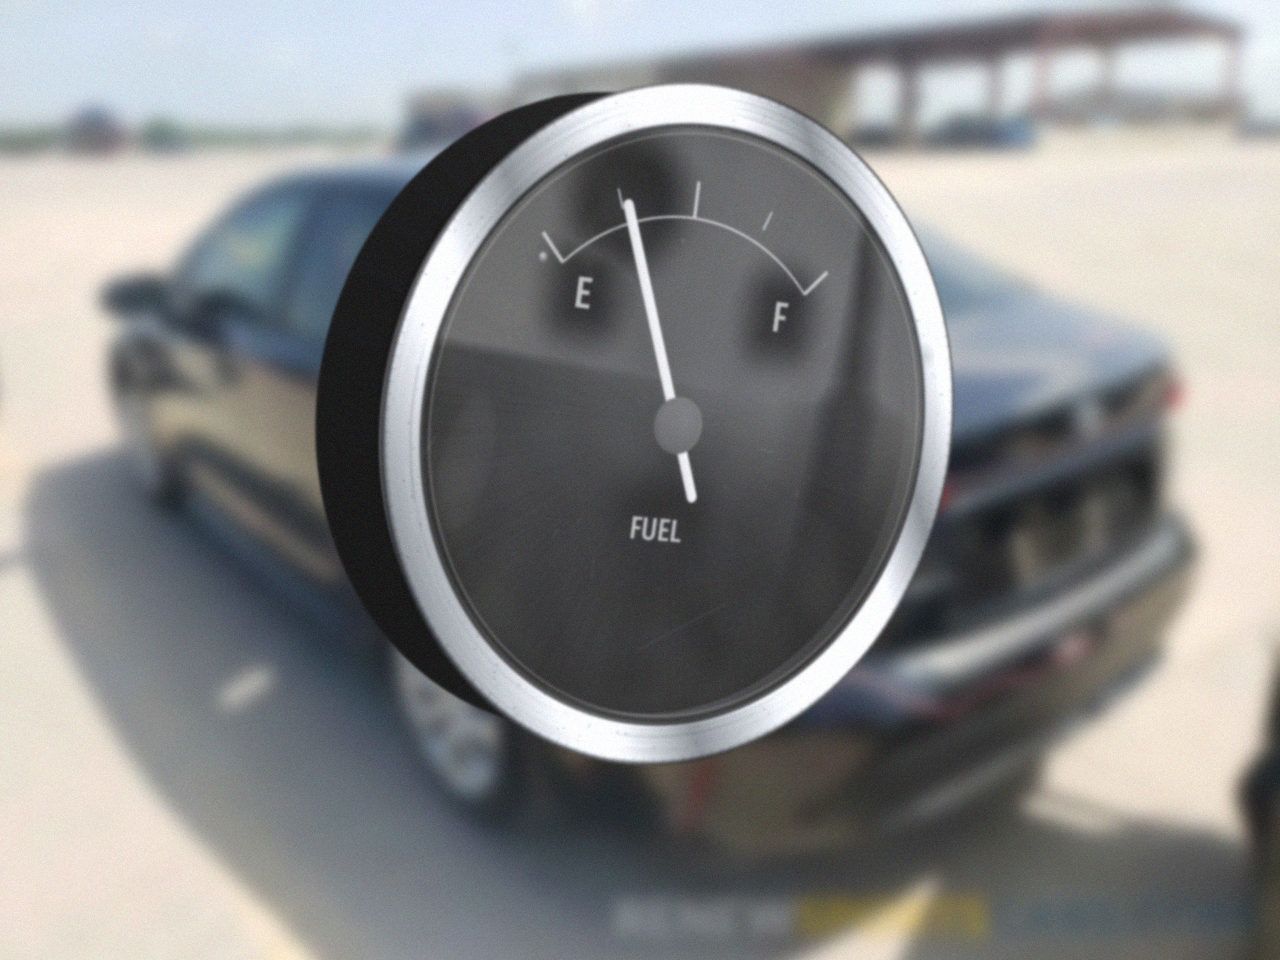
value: **0.25**
